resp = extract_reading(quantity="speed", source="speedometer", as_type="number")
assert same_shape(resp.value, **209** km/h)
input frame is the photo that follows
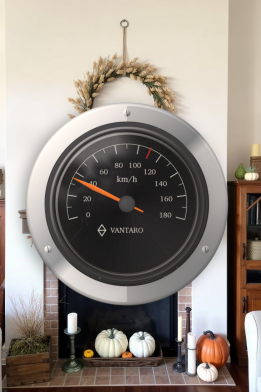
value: **35** km/h
